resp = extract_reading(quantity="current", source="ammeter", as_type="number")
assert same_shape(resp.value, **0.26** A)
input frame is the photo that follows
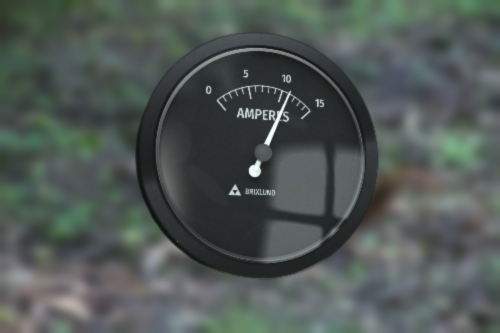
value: **11** A
